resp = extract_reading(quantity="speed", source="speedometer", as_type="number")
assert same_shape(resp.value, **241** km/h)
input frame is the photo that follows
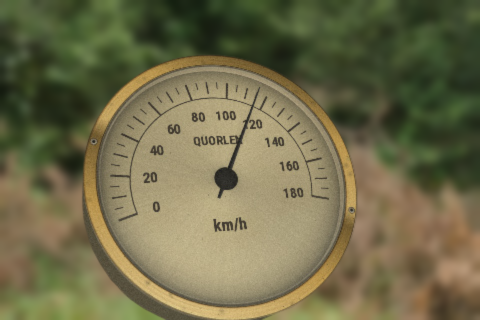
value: **115** km/h
